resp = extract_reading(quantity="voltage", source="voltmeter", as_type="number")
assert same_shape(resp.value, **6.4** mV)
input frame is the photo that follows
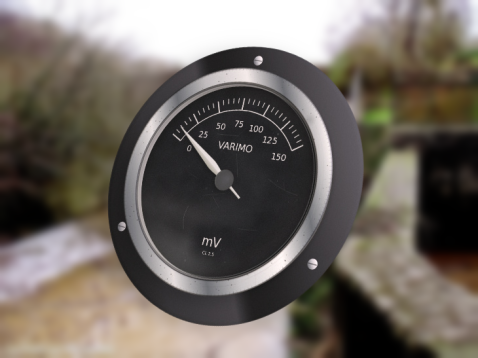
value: **10** mV
